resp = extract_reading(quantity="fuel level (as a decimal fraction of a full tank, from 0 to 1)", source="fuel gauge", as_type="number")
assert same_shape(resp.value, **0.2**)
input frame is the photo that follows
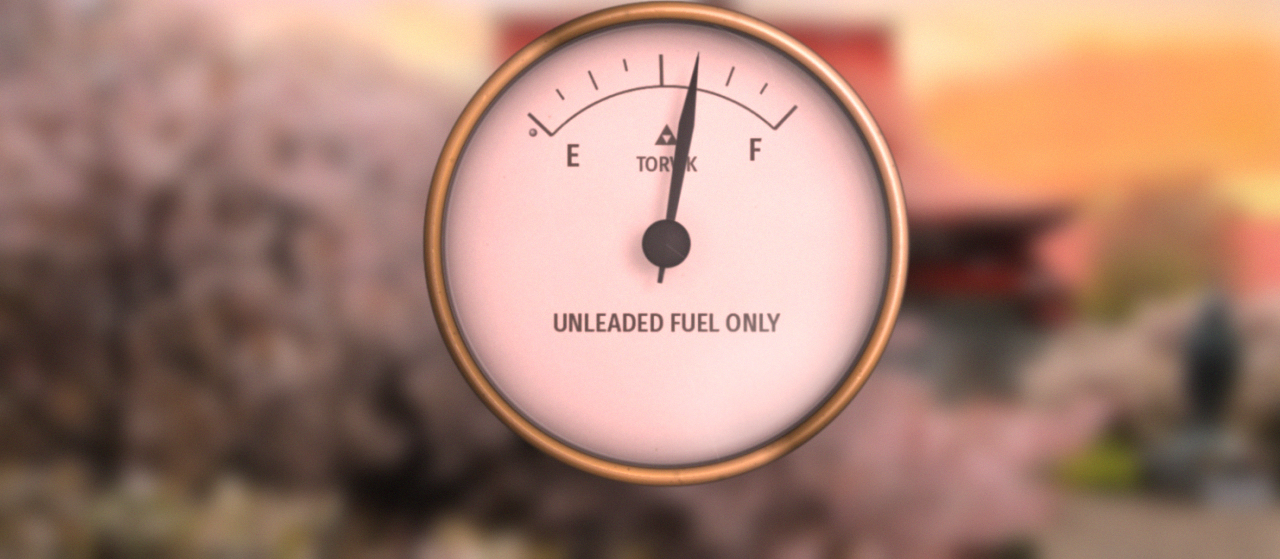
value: **0.625**
